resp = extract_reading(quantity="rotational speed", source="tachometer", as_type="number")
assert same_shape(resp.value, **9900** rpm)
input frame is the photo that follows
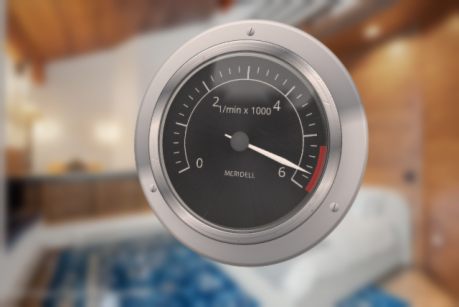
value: **5700** rpm
